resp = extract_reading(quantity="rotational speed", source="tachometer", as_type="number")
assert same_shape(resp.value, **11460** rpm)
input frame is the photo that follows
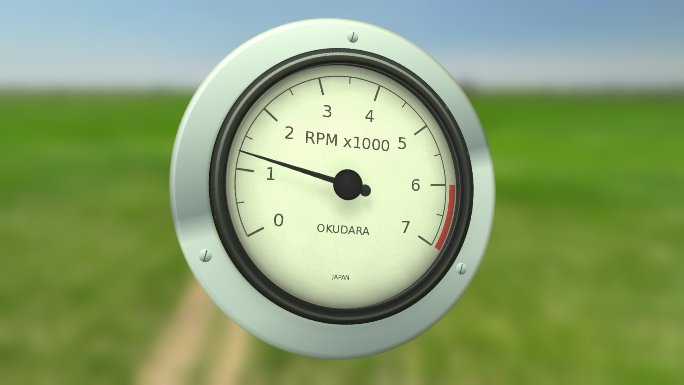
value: **1250** rpm
